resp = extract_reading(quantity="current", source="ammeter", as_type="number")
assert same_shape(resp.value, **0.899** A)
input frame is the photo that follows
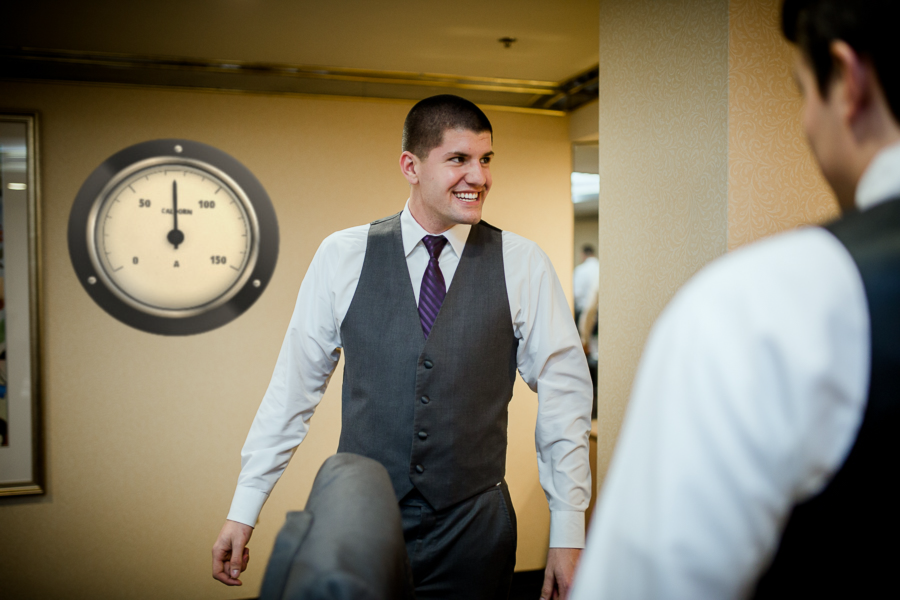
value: **75** A
